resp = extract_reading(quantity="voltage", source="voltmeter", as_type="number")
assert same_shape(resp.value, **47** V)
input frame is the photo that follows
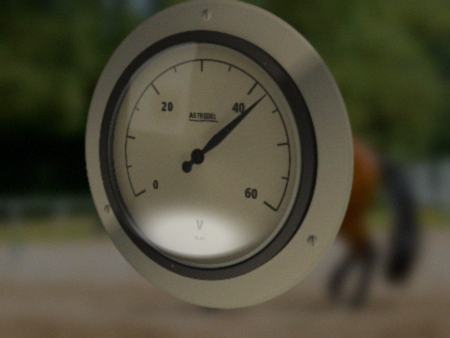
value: **42.5** V
